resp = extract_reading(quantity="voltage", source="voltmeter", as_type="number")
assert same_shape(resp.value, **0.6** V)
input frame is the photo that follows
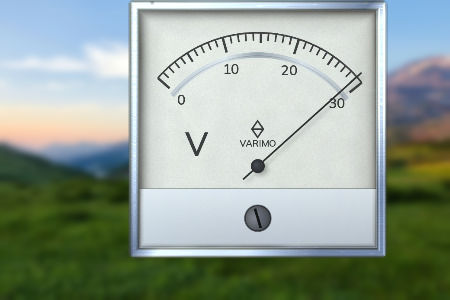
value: **29** V
